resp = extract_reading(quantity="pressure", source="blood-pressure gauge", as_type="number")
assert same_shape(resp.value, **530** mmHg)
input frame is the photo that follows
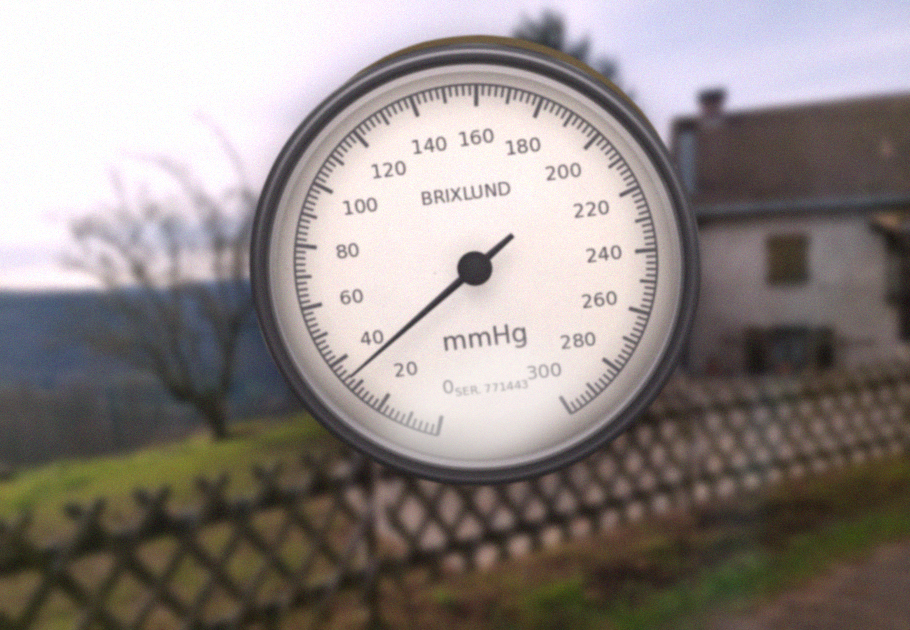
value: **34** mmHg
